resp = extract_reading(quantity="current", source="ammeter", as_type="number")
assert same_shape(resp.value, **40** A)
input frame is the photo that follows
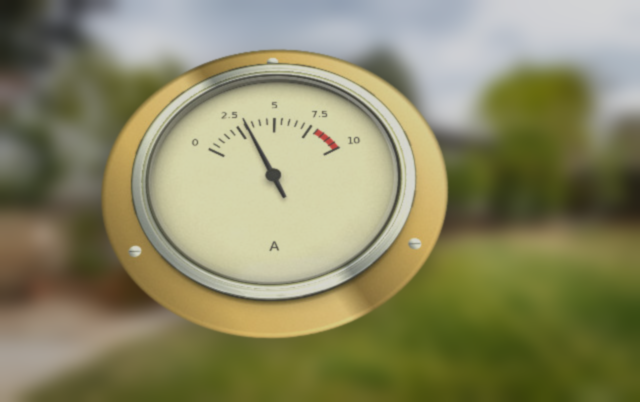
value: **3** A
